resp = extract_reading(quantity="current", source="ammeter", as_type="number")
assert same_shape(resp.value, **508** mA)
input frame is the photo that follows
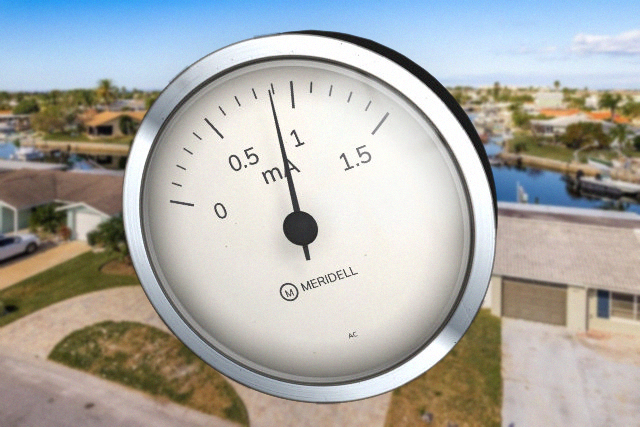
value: **0.9** mA
